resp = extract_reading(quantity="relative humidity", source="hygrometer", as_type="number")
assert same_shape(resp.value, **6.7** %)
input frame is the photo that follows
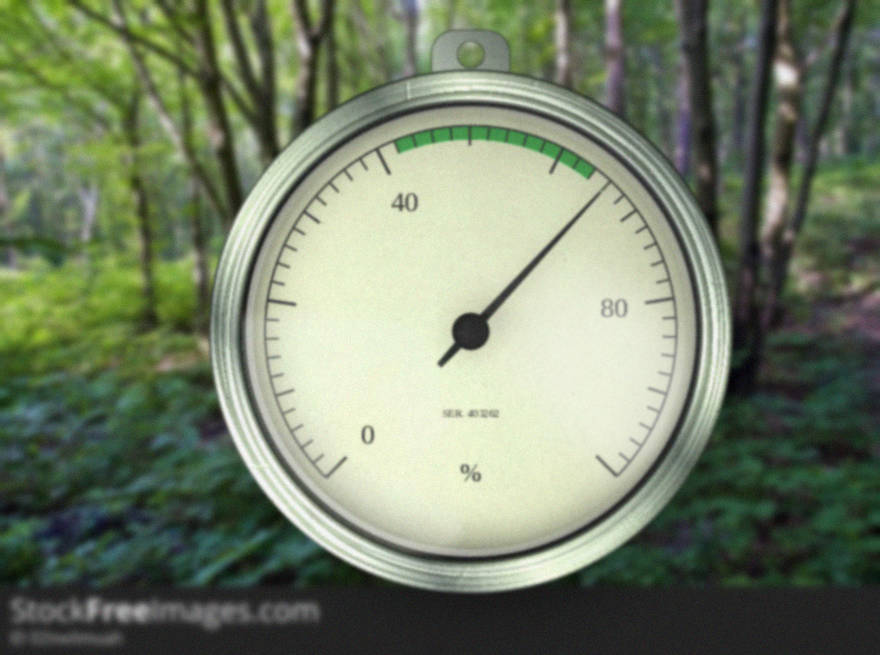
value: **66** %
